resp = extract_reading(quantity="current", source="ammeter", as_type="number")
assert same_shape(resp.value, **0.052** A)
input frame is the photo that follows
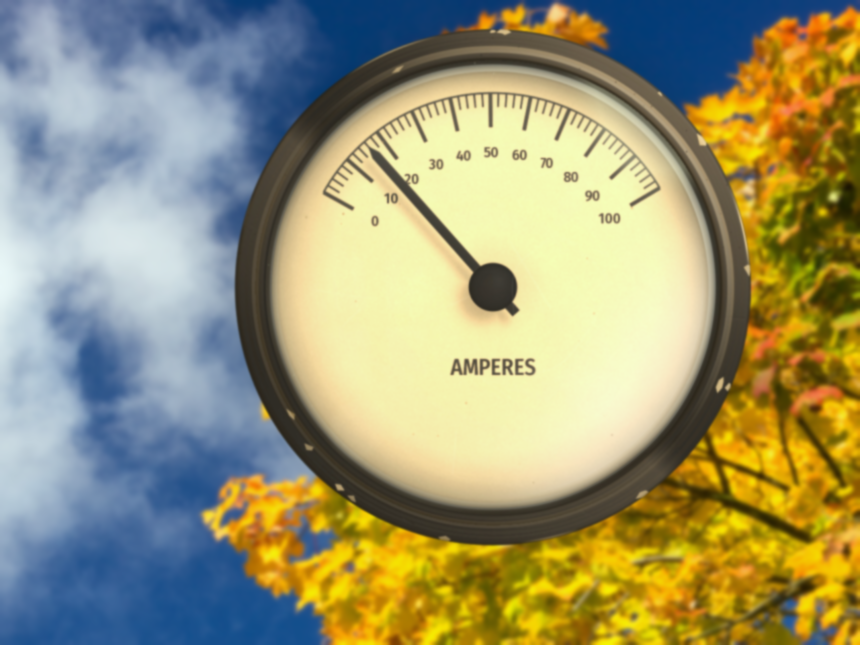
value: **16** A
